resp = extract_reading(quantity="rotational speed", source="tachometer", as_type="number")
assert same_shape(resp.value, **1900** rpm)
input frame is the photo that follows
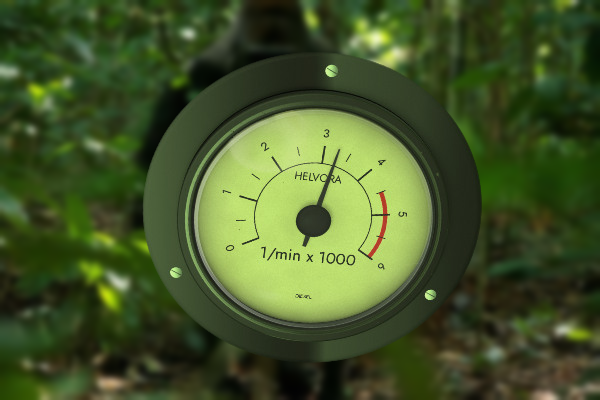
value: **3250** rpm
